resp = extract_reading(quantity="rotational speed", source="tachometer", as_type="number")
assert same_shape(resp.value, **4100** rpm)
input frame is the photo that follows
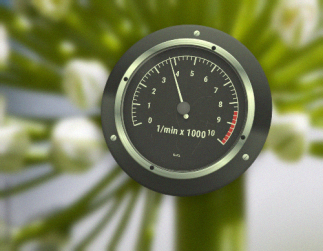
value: **3800** rpm
